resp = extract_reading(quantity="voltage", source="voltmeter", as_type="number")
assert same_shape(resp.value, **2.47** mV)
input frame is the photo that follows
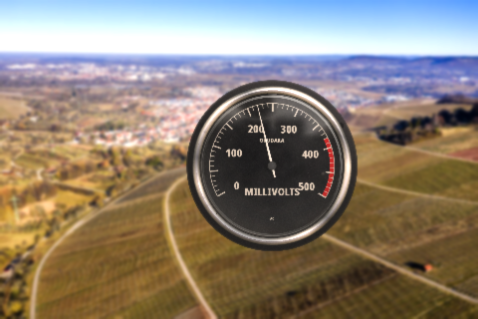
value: **220** mV
